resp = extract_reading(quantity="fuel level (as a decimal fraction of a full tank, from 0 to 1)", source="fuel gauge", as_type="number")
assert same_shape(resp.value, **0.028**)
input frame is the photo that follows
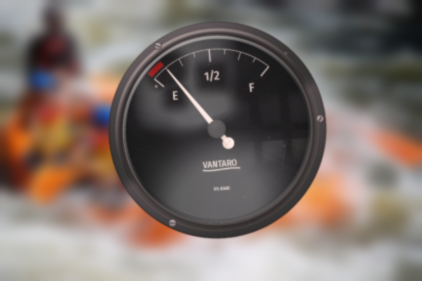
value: **0.125**
